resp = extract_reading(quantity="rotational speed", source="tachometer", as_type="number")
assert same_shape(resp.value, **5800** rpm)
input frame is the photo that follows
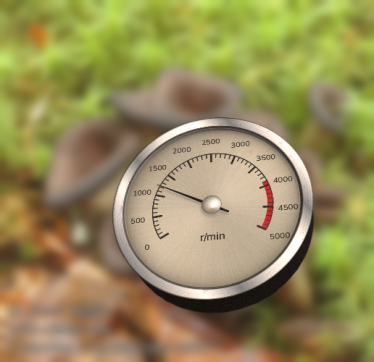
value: **1200** rpm
